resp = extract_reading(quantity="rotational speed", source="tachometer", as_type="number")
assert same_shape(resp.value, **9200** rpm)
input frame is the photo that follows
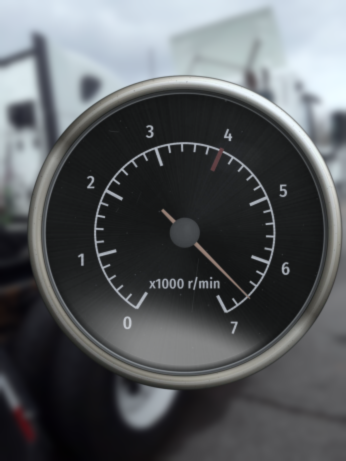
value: **6600** rpm
